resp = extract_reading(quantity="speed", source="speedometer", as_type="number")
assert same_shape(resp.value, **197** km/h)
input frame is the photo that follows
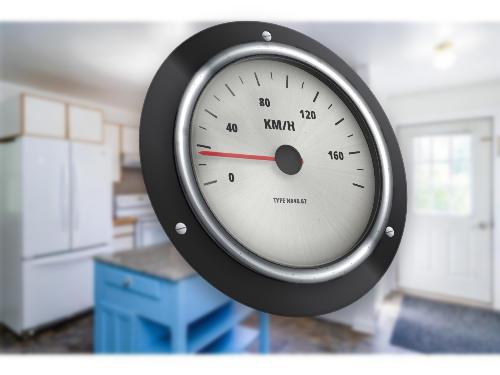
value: **15** km/h
